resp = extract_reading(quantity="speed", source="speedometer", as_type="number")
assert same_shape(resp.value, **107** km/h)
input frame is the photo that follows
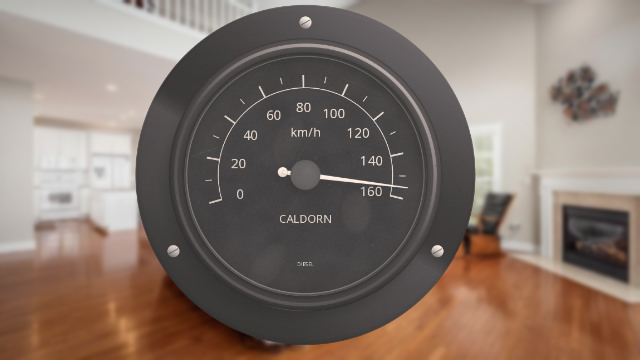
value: **155** km/h
